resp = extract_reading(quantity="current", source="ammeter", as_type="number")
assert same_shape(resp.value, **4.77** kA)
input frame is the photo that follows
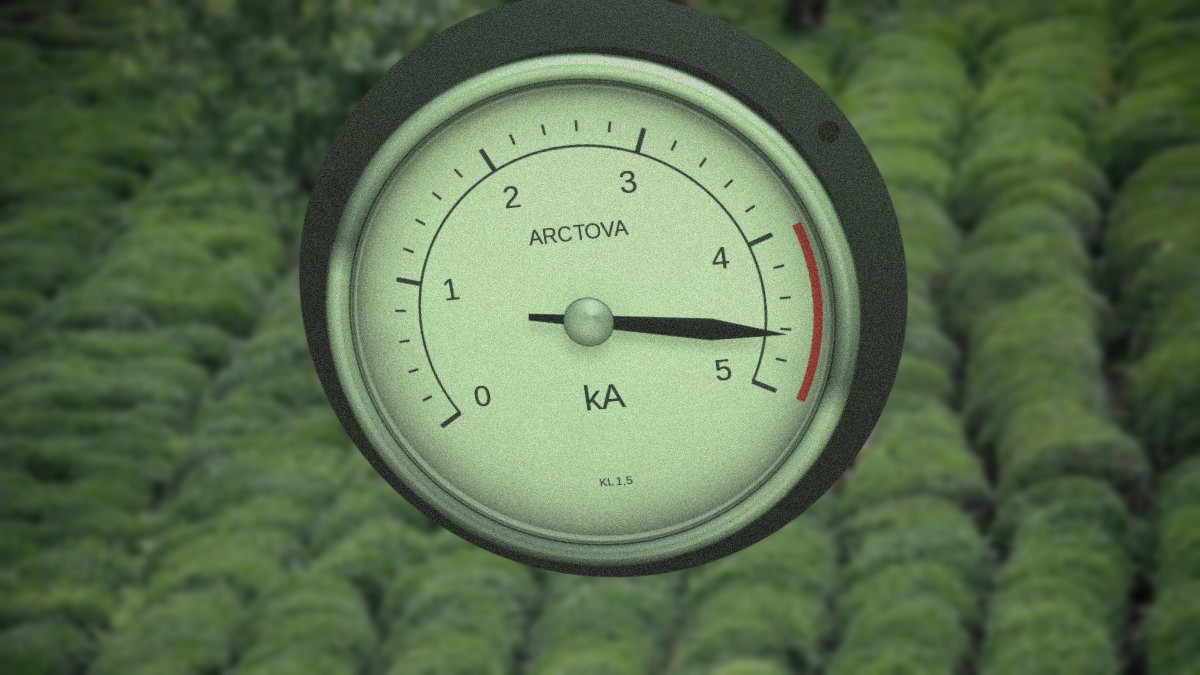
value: **4.6** kA
